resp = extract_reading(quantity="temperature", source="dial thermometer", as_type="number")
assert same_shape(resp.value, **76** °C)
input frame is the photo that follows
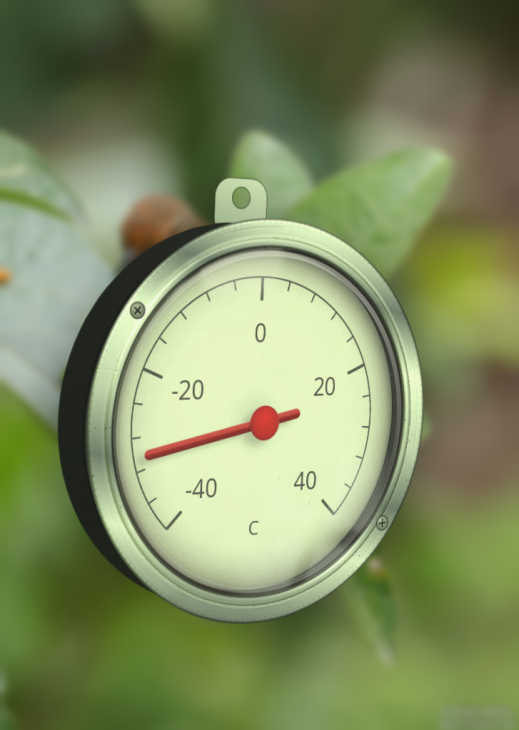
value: **-30** °C
